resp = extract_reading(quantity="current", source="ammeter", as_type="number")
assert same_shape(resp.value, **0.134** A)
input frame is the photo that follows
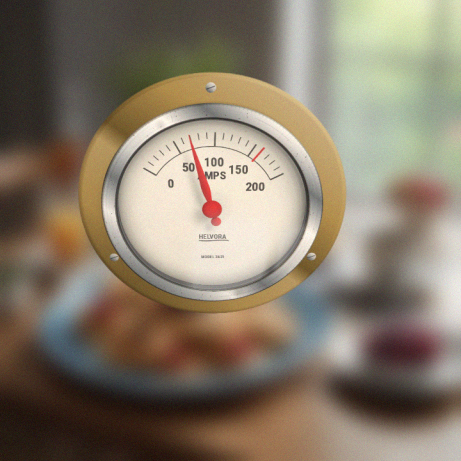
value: **70** A
